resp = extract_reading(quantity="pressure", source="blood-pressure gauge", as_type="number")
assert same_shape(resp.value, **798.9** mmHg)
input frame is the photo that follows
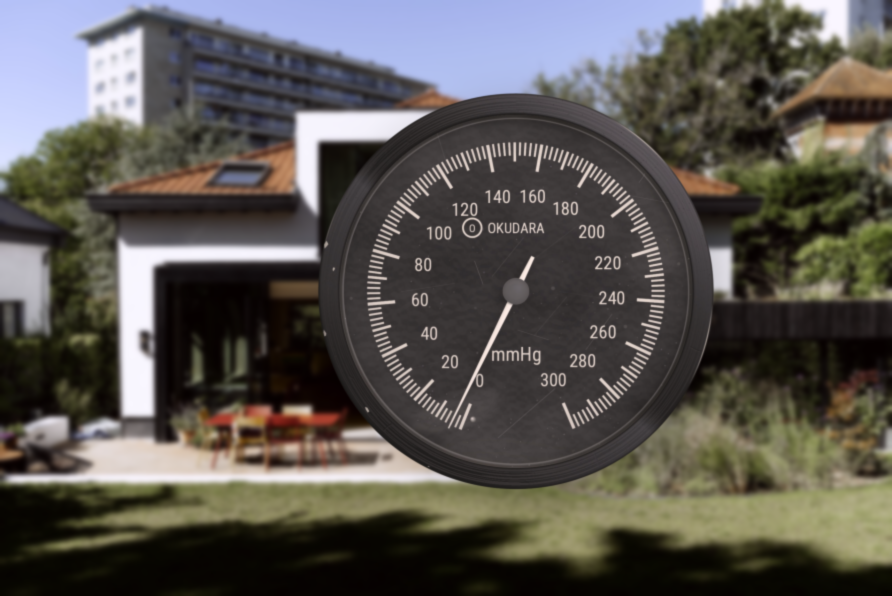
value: **4** mmHg
